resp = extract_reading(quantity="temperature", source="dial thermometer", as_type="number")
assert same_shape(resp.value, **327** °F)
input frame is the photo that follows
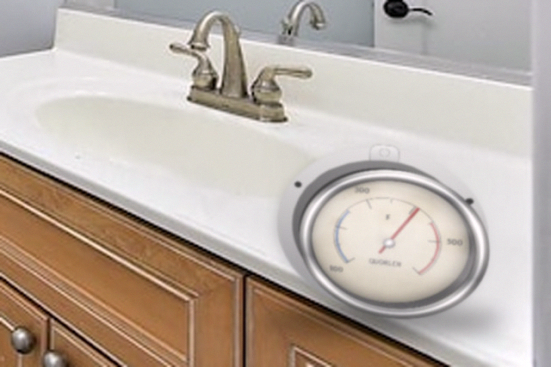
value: **400** °F
